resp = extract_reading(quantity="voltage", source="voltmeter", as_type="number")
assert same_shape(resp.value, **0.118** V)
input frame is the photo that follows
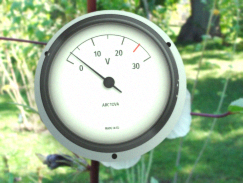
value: **2.5** V
